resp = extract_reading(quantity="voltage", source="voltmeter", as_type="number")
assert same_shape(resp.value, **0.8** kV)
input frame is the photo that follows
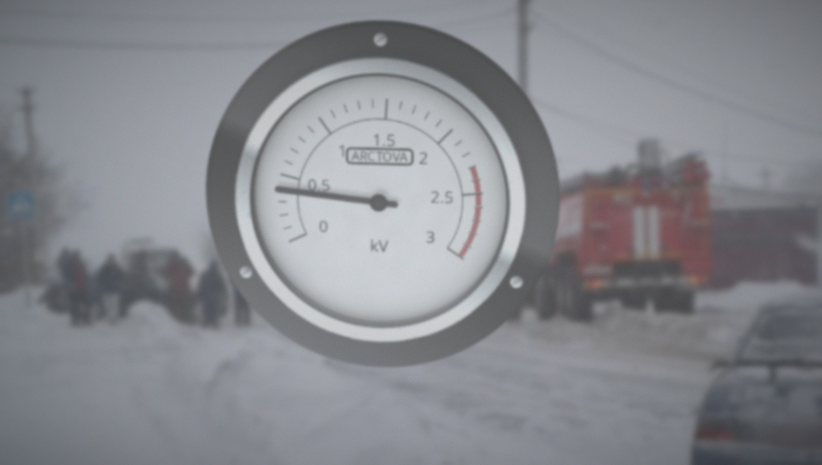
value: **0.4** kV
